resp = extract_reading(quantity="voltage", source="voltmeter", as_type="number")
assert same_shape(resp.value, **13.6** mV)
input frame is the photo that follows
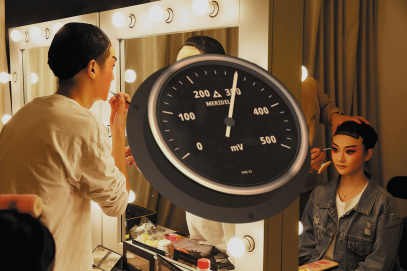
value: **300** mV
